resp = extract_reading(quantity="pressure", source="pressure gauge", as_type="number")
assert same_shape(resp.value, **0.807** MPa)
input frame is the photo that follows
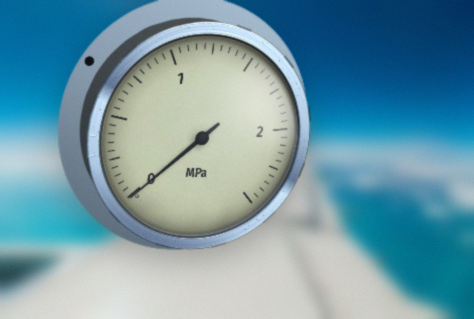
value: **0** MPa
